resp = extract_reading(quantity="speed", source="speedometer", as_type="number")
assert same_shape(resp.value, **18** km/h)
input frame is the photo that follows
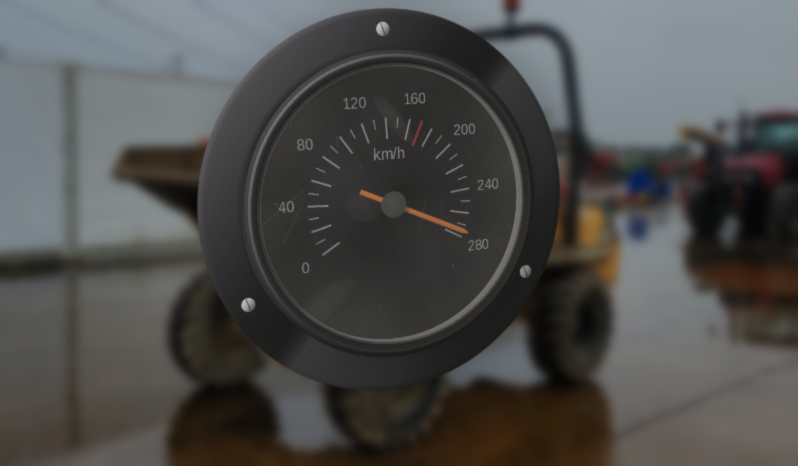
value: **275** km/h
